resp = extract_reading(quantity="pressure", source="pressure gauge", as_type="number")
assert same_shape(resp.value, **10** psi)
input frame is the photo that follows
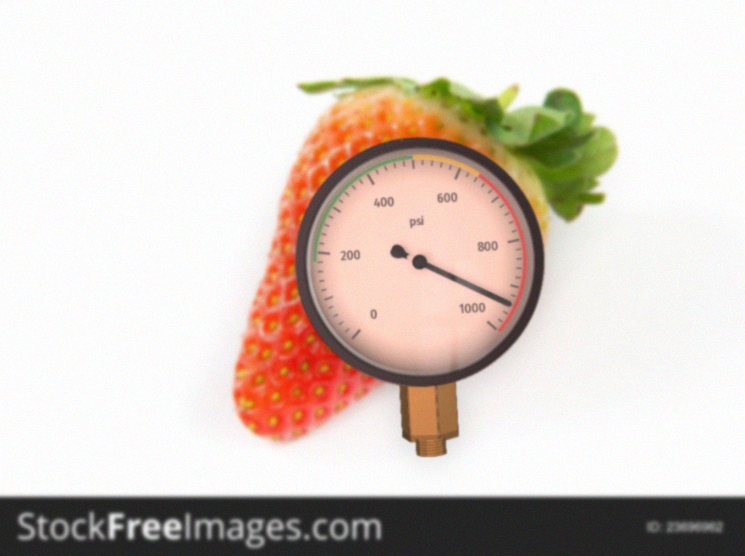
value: **940** psi
